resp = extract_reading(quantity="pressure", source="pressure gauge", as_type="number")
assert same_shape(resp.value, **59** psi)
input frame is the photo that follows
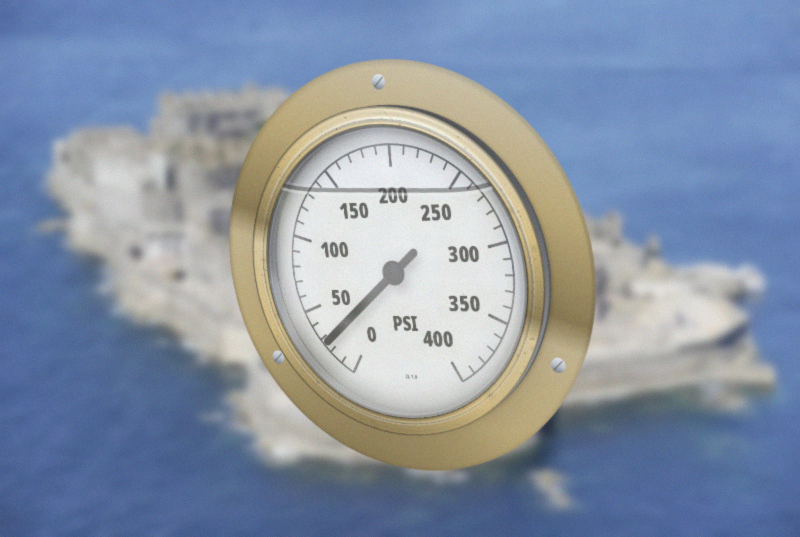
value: **25** psi
